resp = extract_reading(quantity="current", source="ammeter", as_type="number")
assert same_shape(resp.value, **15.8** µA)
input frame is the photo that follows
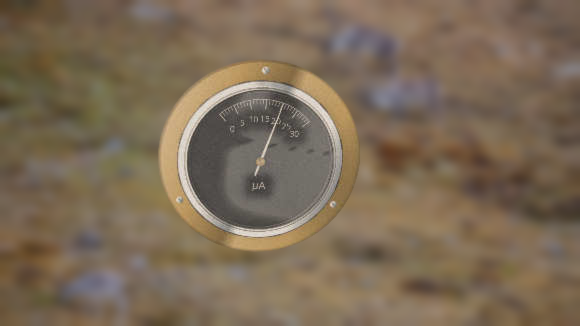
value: **20** µA
